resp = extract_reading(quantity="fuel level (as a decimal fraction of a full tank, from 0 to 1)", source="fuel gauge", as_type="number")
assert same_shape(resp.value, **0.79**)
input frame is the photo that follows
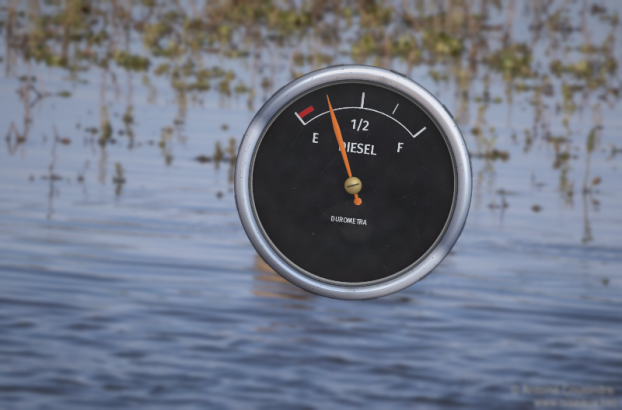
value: **0.25**
